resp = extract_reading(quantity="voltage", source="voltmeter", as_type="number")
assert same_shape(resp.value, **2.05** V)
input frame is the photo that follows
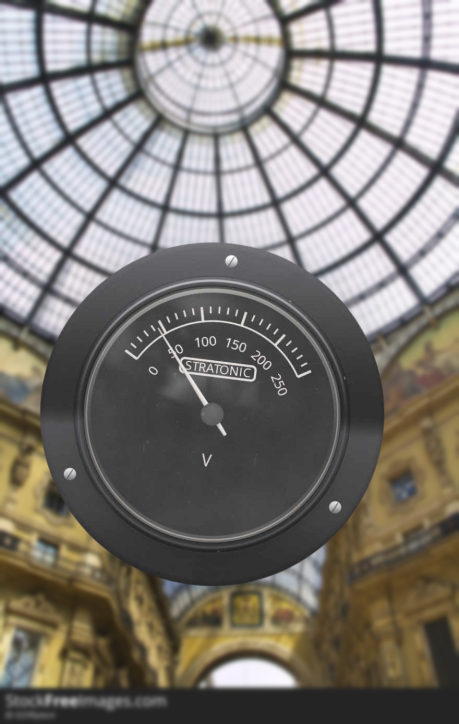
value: **45** V
